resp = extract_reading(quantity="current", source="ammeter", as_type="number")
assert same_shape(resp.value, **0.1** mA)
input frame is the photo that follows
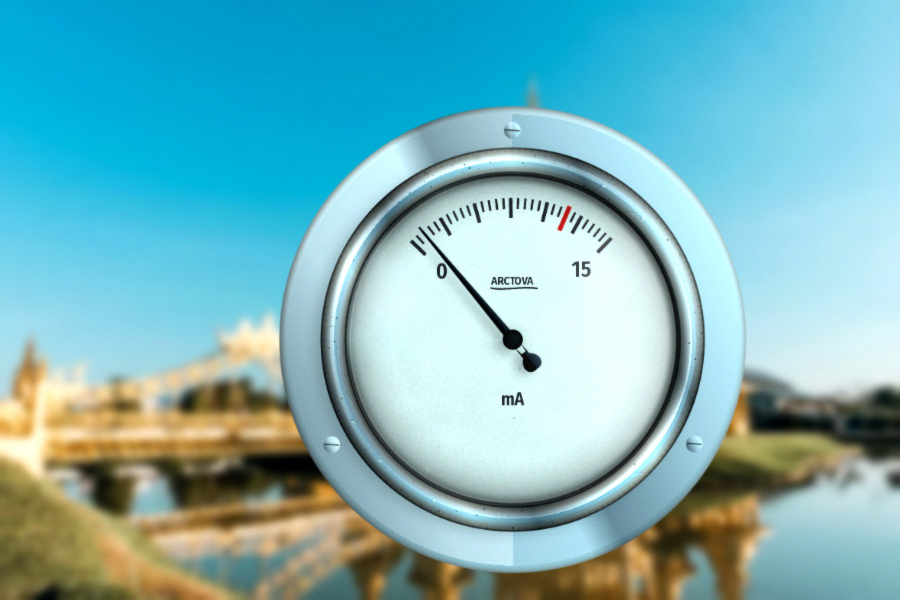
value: **1** mA
